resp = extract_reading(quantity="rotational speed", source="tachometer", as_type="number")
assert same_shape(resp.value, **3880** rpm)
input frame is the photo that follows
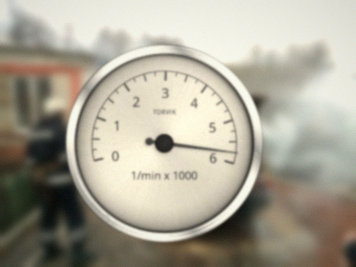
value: **5750** rpm
